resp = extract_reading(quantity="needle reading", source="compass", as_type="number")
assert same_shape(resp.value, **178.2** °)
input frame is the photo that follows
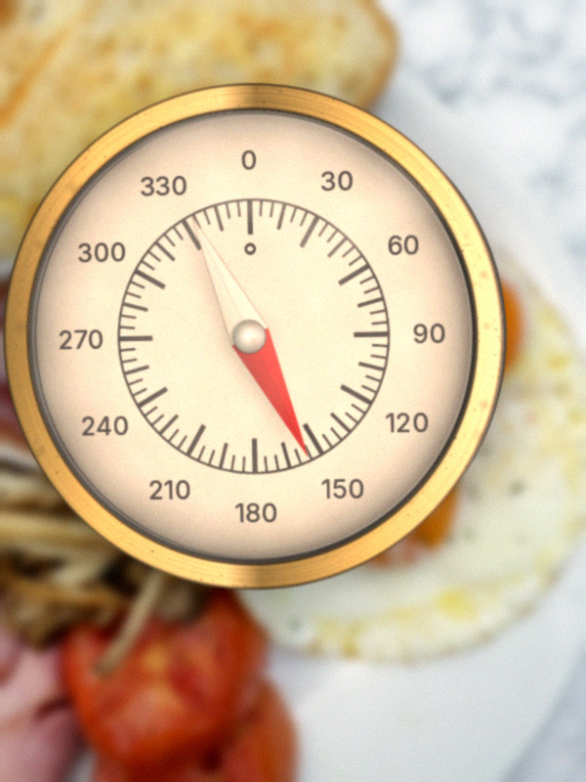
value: **155** °
